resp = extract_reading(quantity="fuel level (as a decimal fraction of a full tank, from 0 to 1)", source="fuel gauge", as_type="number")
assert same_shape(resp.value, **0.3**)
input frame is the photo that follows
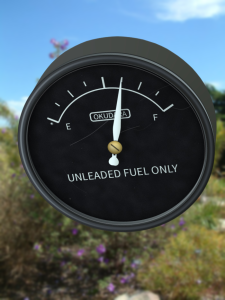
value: **0.625**
